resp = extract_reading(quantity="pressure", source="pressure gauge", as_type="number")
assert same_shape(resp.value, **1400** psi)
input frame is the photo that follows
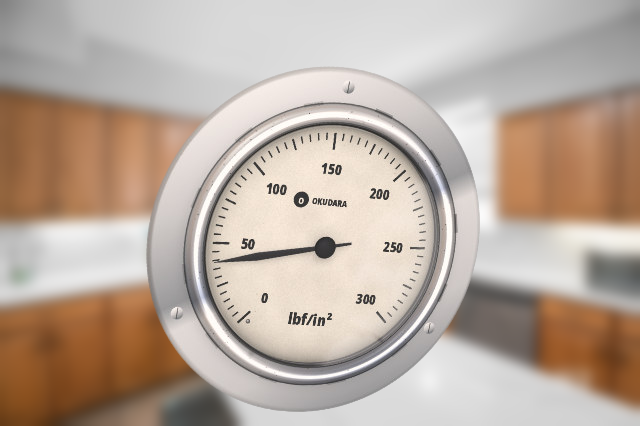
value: **40** psi
